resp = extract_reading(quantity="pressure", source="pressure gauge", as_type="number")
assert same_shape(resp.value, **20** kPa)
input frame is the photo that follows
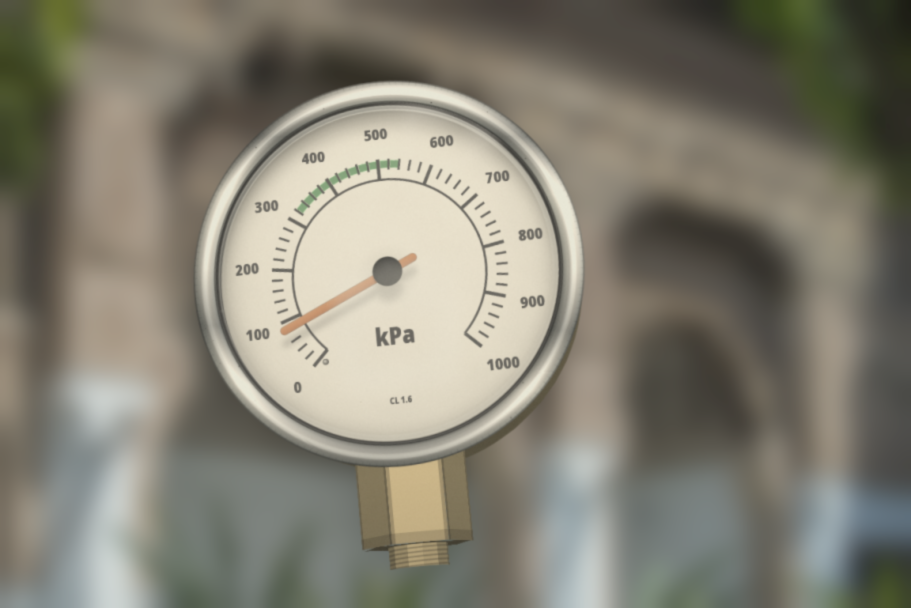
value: **80** kPa
